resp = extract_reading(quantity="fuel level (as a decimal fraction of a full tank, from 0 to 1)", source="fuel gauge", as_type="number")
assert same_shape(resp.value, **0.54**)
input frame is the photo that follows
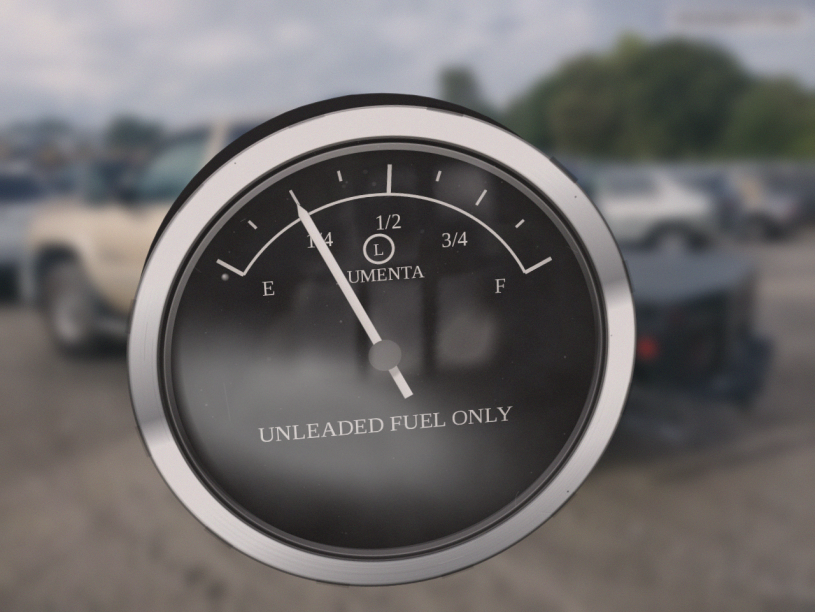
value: **0.25**
